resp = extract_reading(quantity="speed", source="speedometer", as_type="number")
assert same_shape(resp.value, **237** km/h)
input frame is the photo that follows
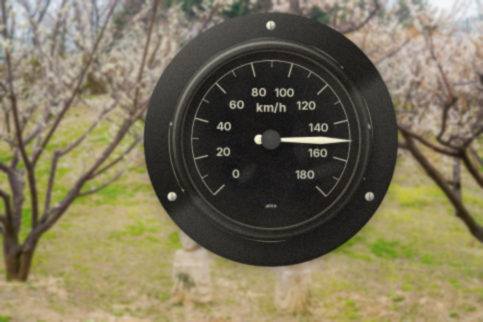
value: **150** km/h
